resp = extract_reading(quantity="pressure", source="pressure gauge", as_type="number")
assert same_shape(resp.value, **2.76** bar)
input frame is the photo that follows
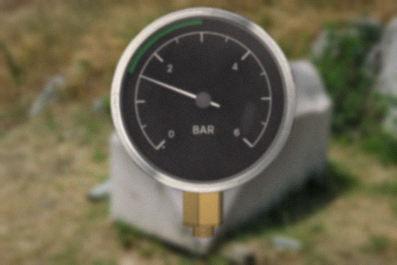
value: **1.5** bar
